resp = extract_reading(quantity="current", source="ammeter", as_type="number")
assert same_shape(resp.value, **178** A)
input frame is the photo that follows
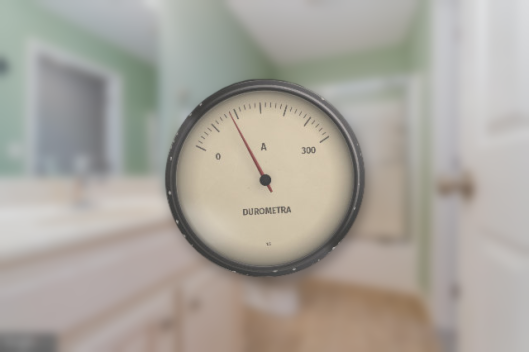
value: **90** A
